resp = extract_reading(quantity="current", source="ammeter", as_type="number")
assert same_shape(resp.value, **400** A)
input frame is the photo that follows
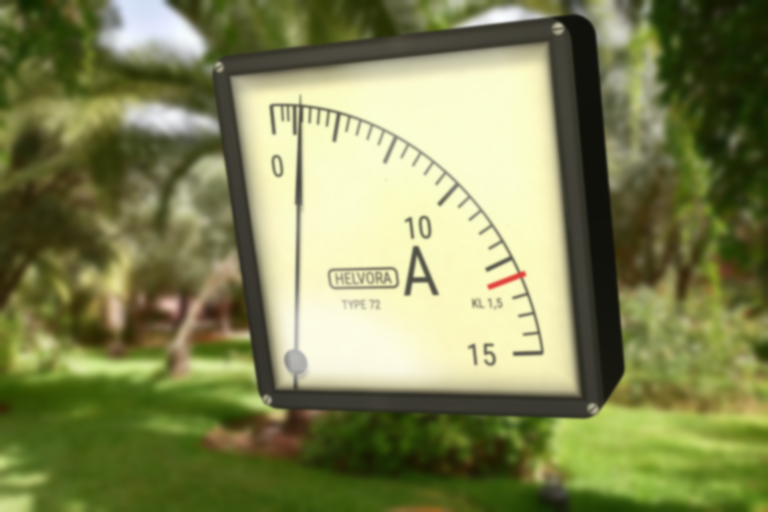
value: **3** A
